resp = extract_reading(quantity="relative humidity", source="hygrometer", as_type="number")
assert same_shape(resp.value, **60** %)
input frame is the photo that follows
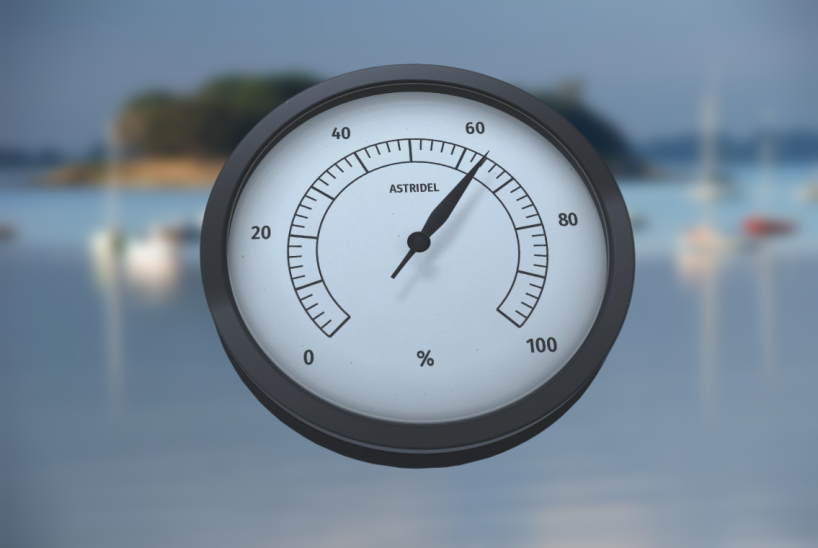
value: **64** %
